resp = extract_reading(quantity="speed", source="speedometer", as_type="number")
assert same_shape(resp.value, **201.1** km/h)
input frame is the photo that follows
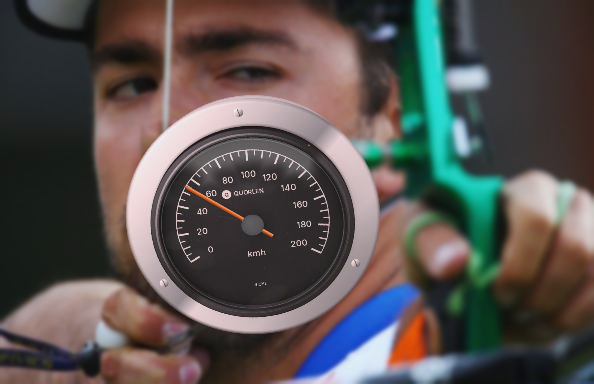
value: **55** km/h
